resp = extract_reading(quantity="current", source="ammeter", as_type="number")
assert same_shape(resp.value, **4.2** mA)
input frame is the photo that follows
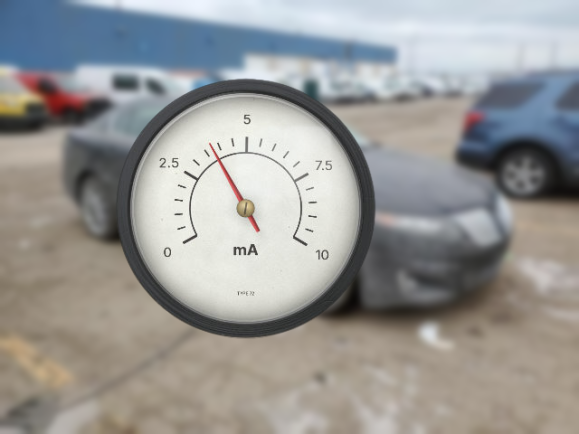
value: **3.75** mA
